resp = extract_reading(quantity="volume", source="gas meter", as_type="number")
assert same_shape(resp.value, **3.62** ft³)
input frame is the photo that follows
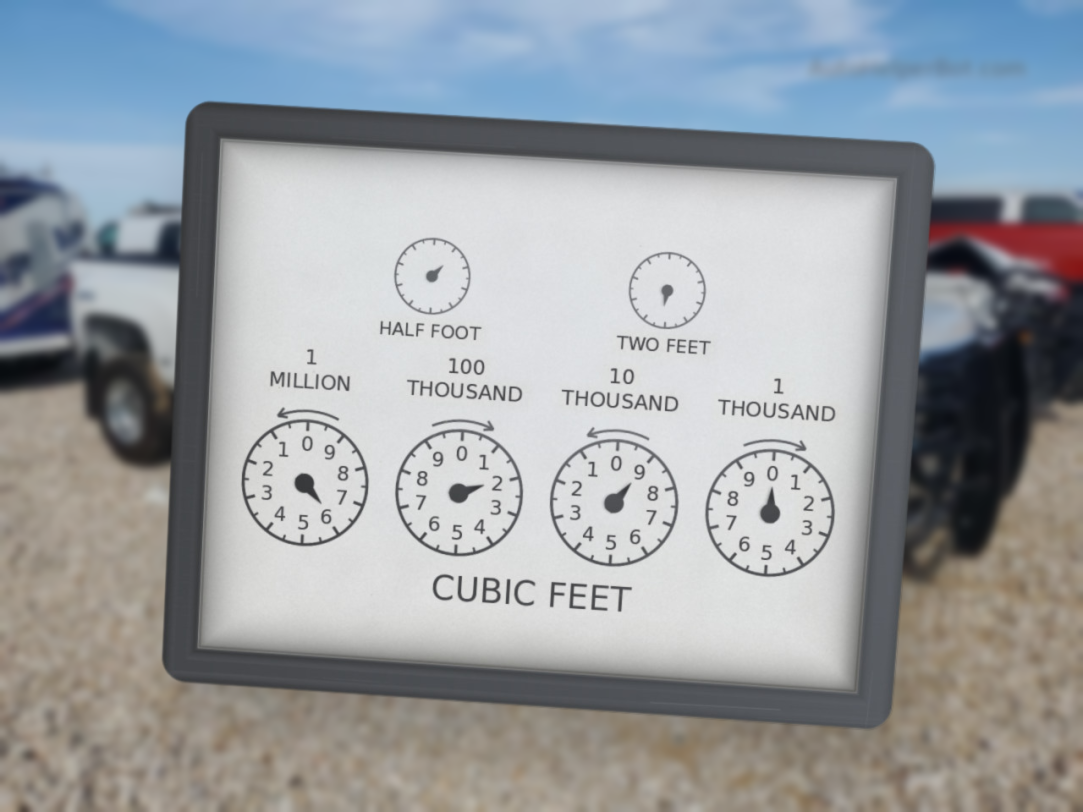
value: **619000** ft³
